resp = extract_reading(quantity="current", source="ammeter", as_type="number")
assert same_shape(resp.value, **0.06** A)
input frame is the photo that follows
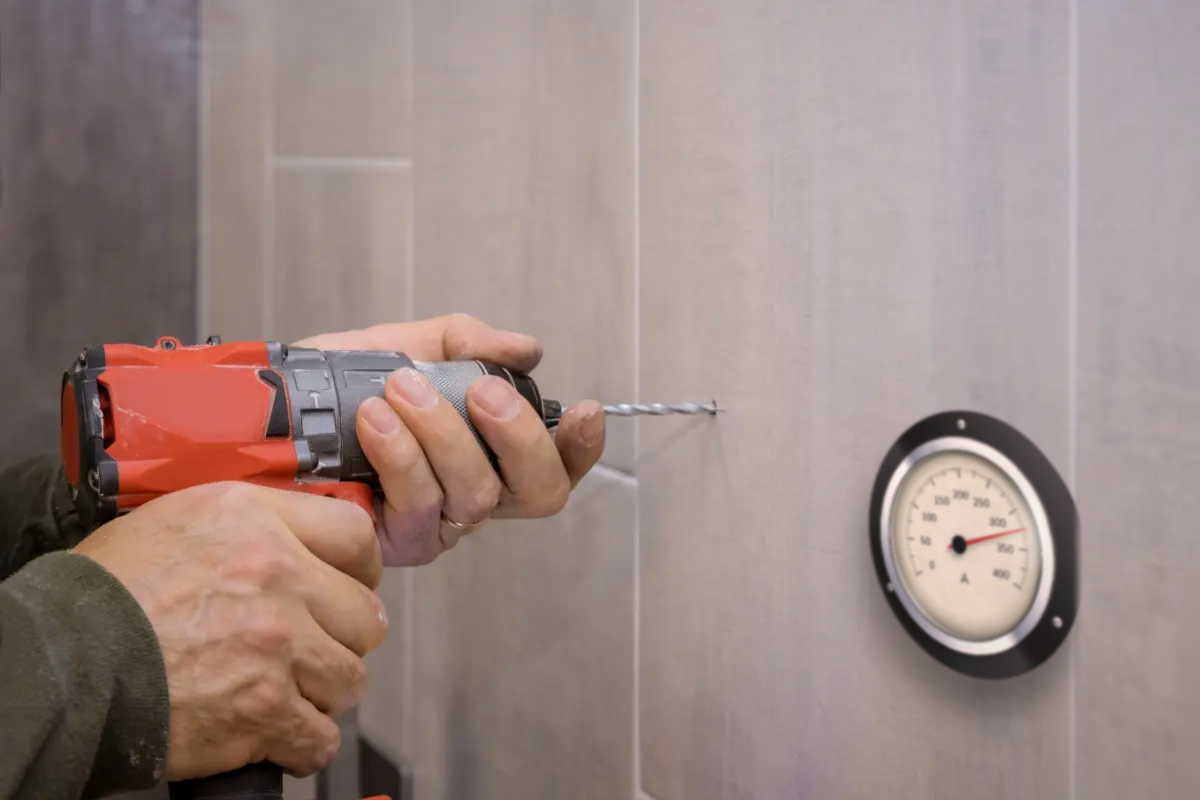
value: **325** A
